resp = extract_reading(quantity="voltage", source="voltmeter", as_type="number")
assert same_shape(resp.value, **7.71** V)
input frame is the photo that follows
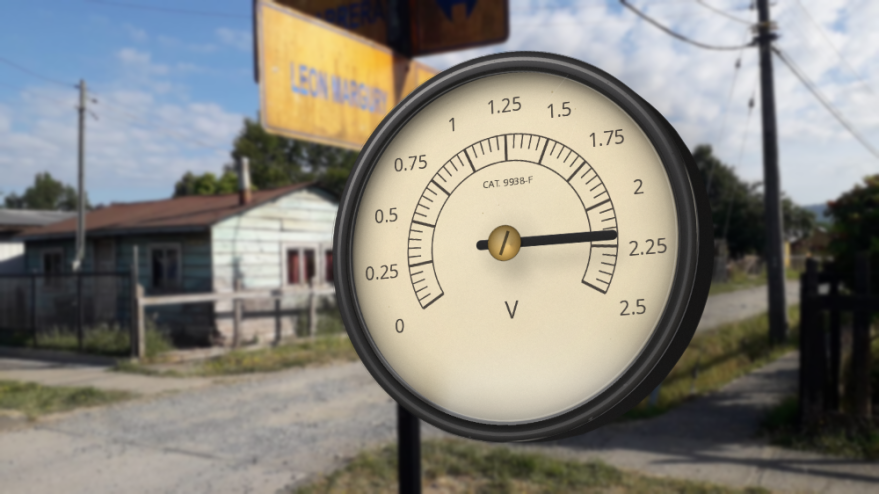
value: **2.2** V
